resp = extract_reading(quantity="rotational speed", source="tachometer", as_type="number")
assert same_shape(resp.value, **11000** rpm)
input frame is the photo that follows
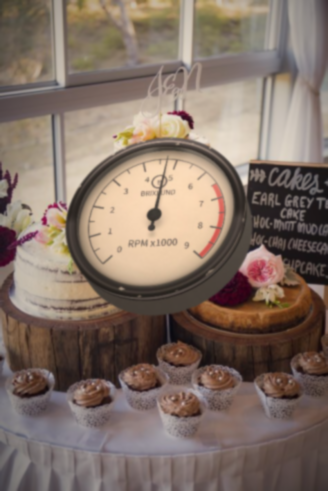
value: **4750** rpm
